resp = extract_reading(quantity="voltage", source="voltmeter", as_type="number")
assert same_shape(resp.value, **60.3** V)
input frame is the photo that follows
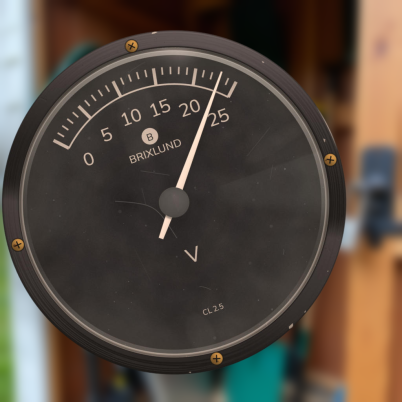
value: **23** V
